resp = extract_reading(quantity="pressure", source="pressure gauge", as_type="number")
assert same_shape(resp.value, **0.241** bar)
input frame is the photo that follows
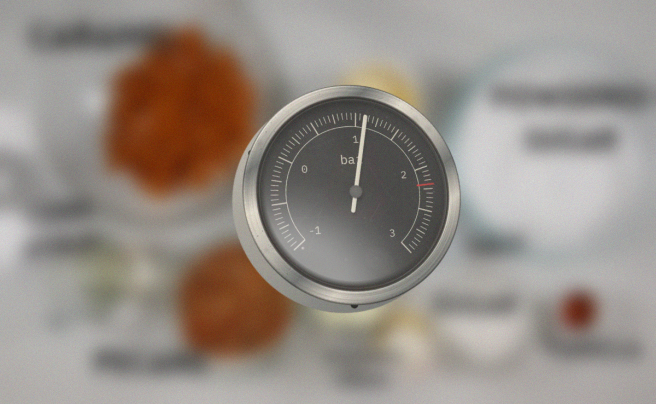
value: **1.1** bar
